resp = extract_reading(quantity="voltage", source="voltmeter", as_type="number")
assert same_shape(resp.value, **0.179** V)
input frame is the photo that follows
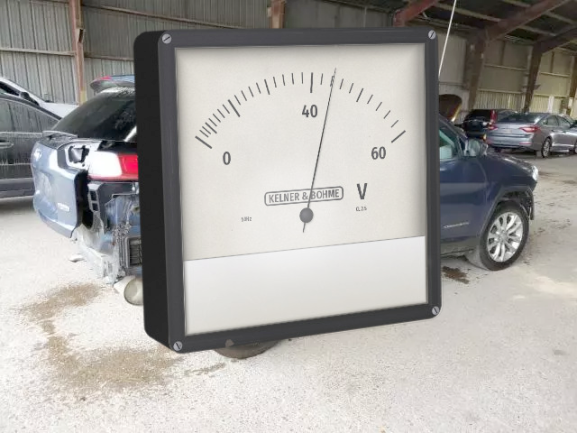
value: **44** V
